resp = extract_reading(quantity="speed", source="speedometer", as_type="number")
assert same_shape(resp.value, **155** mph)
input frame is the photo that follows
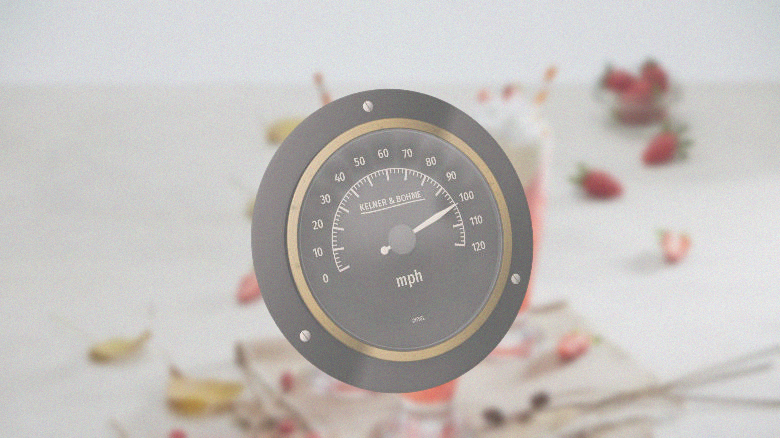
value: **100** mph
